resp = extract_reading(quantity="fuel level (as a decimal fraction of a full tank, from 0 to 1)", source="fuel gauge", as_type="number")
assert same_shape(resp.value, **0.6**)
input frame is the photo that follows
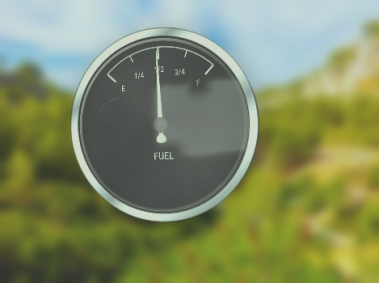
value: **0.5**
